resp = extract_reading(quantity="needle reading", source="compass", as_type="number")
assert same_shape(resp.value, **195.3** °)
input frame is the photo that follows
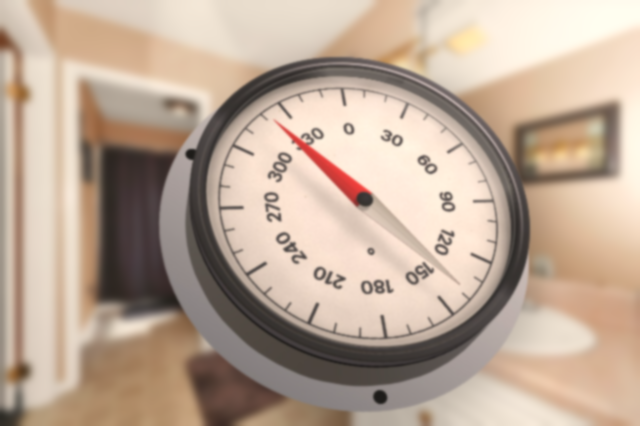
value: **320** °
